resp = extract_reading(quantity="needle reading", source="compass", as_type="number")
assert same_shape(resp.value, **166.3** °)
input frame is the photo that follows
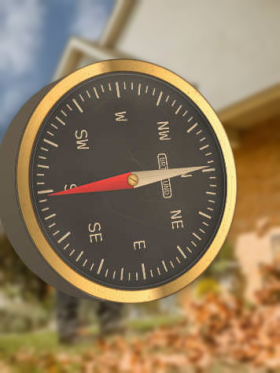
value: **177.5** °
